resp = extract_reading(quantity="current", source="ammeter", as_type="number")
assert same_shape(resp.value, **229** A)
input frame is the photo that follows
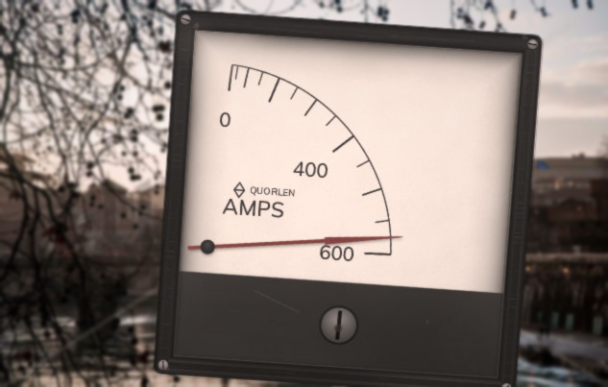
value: **575** A
